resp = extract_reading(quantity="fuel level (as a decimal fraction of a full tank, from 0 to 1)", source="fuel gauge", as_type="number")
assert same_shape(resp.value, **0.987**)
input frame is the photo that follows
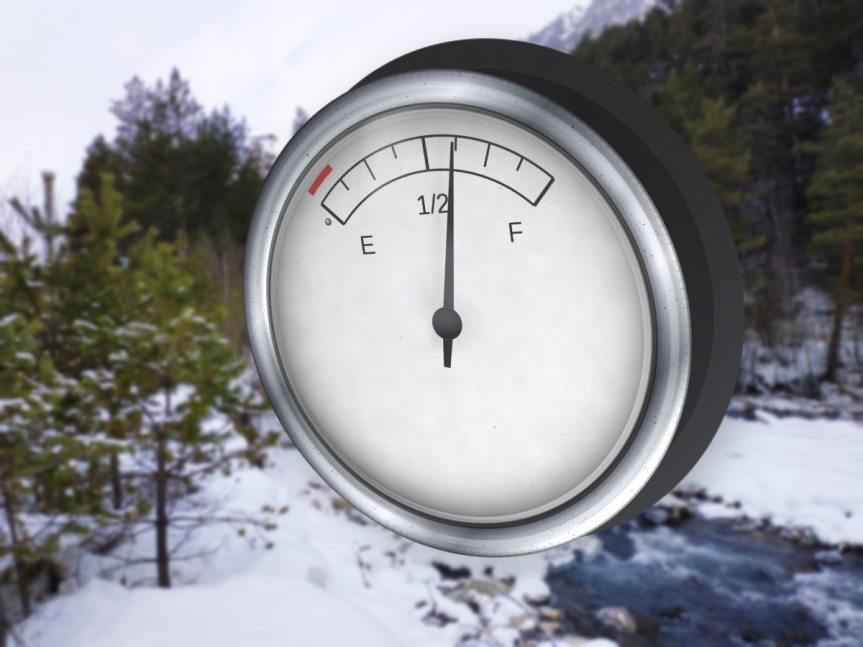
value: **0.625**
